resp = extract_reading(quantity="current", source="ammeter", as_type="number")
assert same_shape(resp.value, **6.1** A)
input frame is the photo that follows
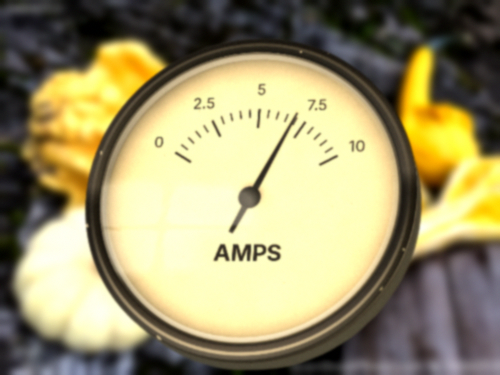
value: **7** A
